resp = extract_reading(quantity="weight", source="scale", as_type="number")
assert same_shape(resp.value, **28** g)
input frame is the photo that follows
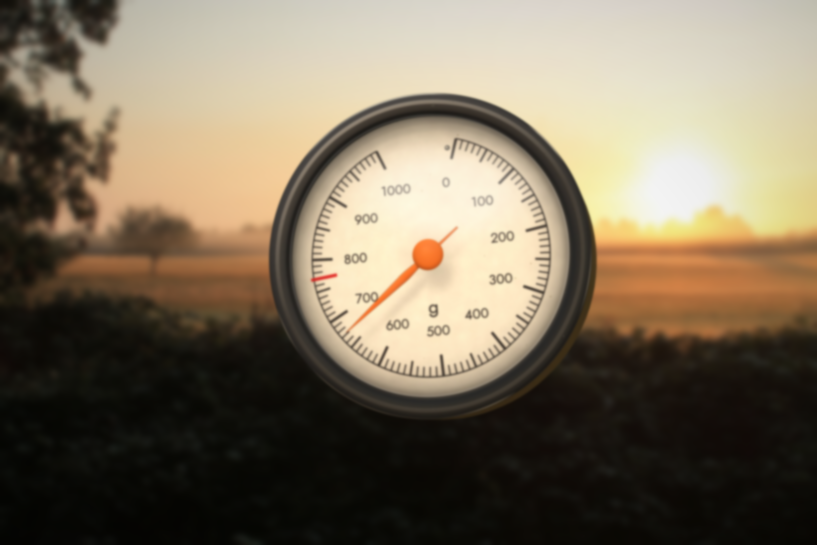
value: **670** g
